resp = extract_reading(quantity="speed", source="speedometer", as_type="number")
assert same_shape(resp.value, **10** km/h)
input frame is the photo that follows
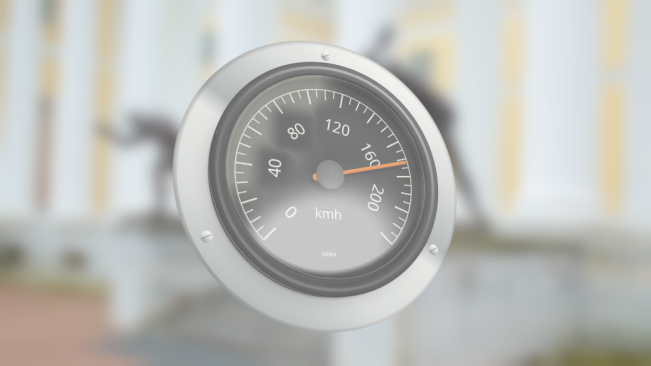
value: **172.5** km/h
